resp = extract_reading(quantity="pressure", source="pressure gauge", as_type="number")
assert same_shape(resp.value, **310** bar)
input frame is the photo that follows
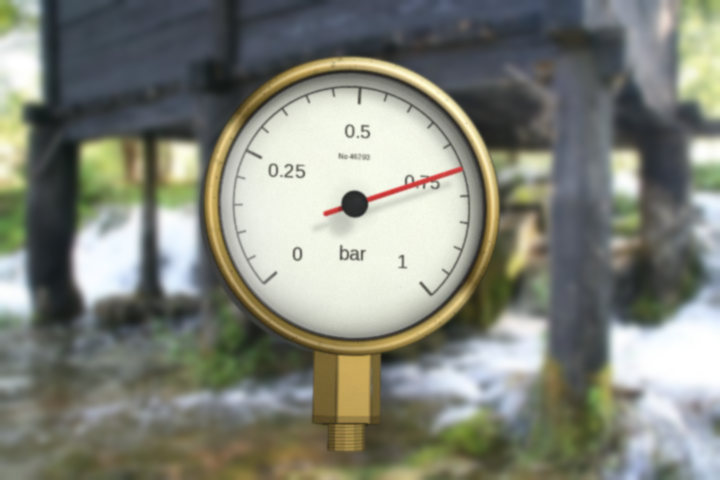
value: **0.75** bar
